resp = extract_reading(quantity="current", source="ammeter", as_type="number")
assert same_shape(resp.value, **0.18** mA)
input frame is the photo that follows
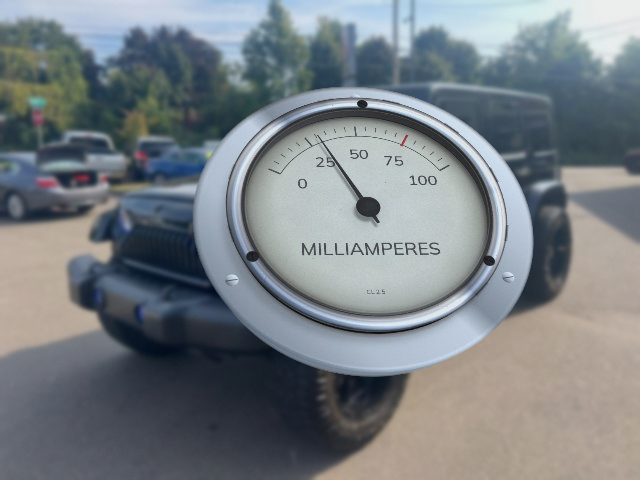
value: **30** mA
